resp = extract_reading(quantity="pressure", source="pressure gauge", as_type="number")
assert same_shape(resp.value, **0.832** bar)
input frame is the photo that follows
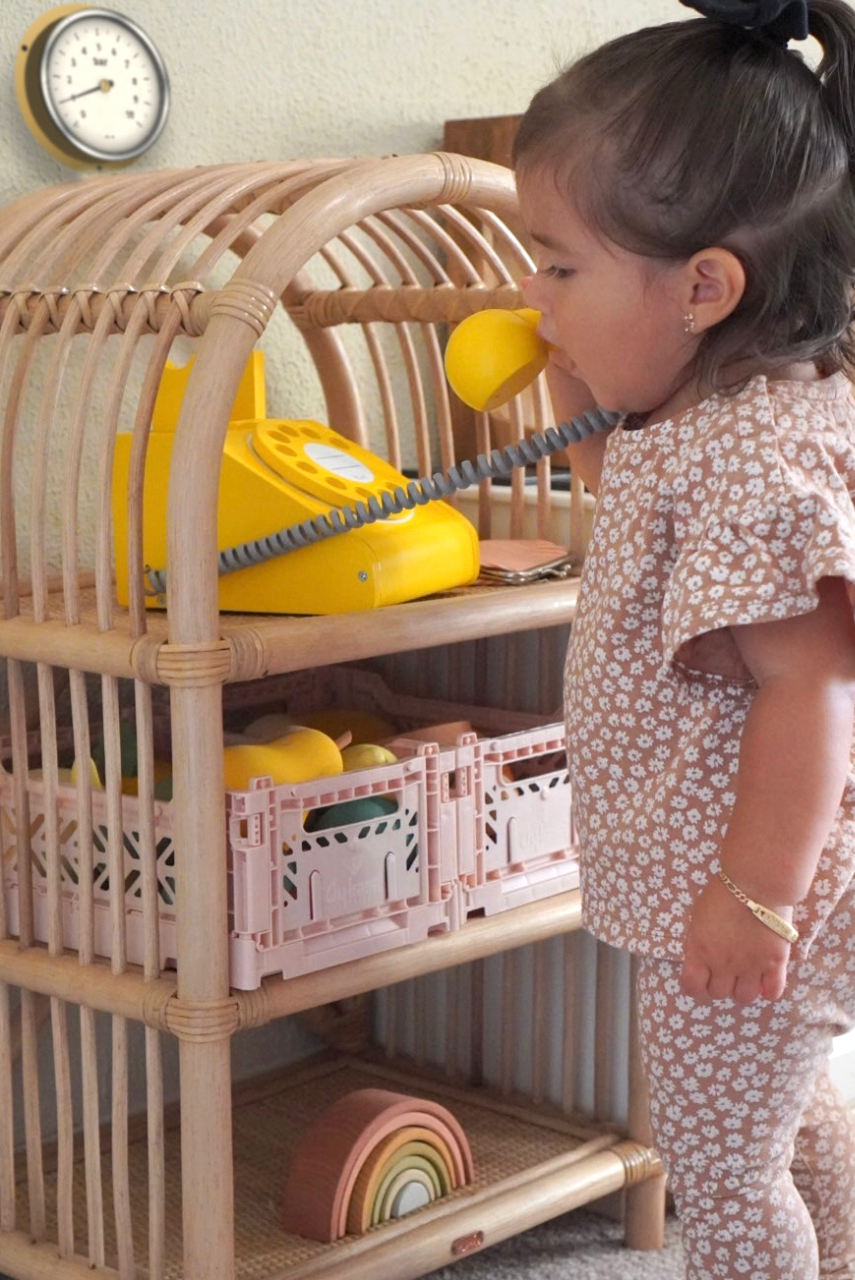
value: **1** bar
